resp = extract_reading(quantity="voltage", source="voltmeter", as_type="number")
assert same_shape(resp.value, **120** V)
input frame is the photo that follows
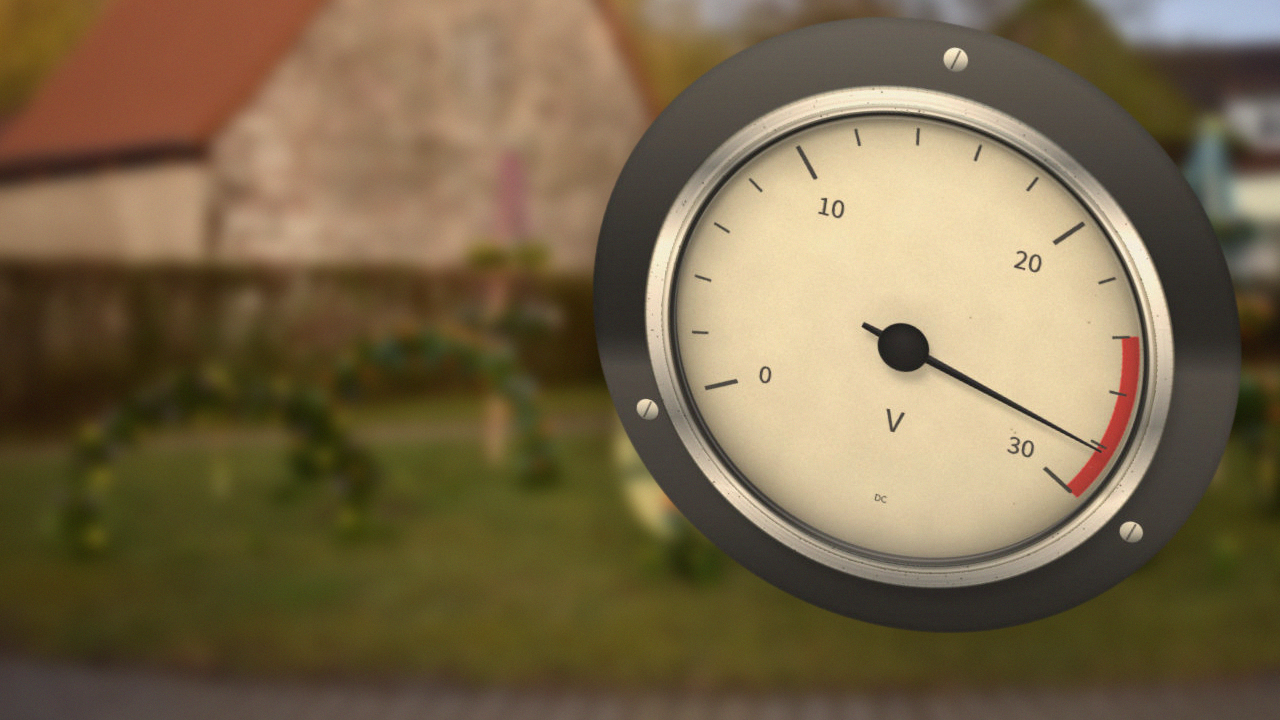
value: **28** V
